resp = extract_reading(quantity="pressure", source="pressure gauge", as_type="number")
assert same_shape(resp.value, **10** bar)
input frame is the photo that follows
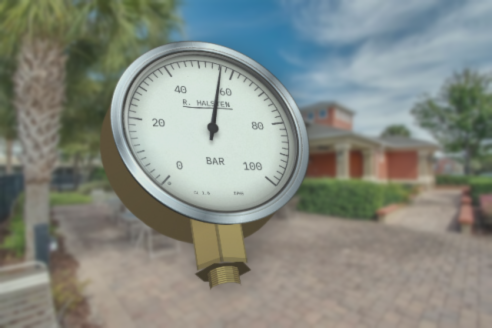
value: **56** bar
